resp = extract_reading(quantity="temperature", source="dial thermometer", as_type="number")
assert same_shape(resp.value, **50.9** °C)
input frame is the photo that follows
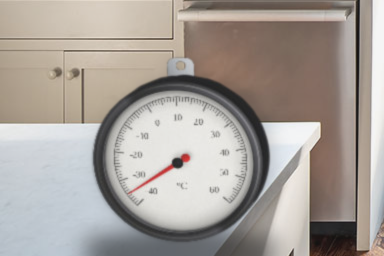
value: **-35** °C
